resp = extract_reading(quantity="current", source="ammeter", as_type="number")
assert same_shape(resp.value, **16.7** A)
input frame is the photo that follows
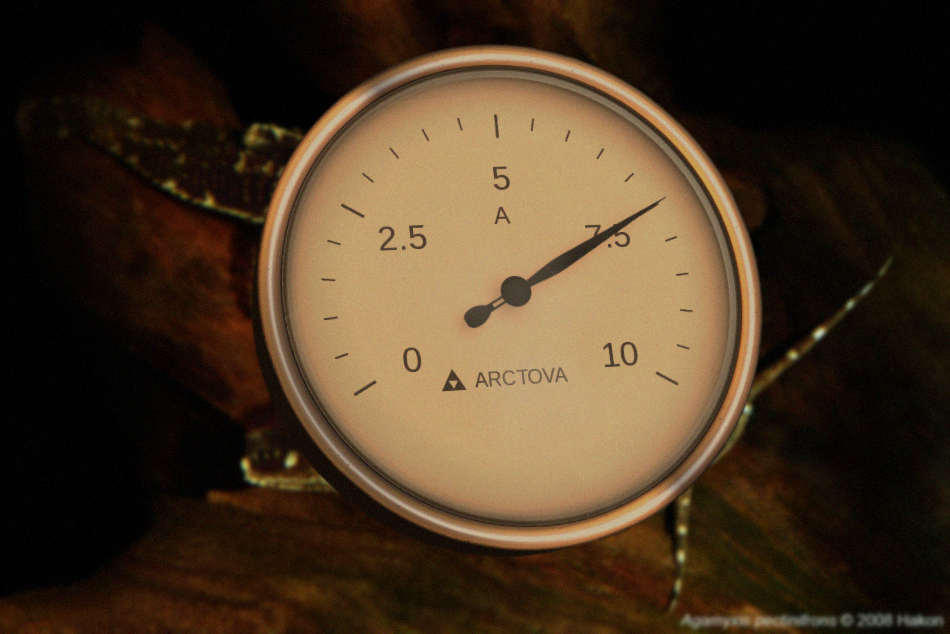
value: **7.5** A
